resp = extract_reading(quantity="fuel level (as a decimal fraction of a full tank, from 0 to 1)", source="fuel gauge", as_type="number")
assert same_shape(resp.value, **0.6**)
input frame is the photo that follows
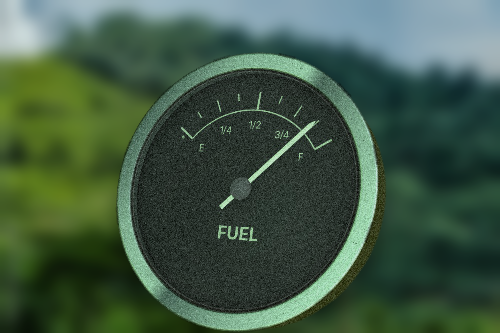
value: **0.875**
